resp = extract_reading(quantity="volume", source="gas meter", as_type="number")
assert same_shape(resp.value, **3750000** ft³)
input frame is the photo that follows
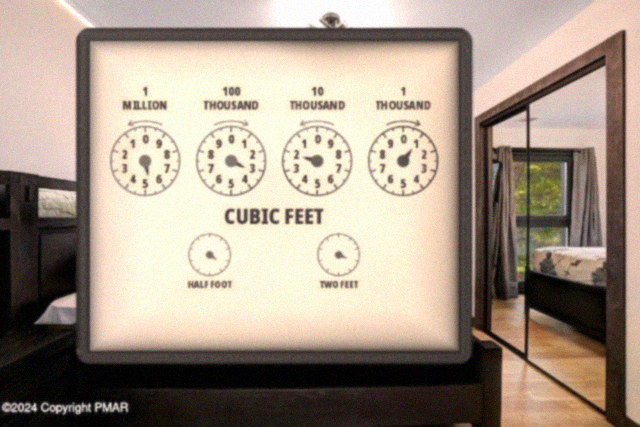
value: **532100** ft³
